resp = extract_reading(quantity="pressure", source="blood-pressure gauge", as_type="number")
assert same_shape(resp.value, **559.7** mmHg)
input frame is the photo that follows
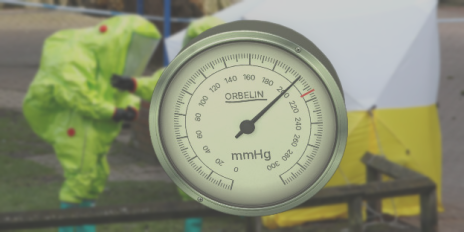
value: **200** mmHg
